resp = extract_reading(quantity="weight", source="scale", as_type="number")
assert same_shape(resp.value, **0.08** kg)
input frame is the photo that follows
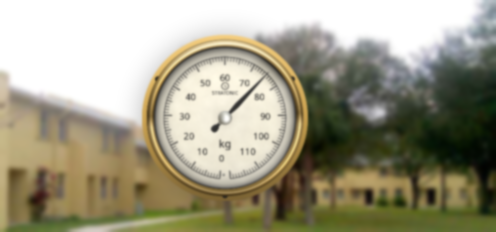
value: **75** kg
